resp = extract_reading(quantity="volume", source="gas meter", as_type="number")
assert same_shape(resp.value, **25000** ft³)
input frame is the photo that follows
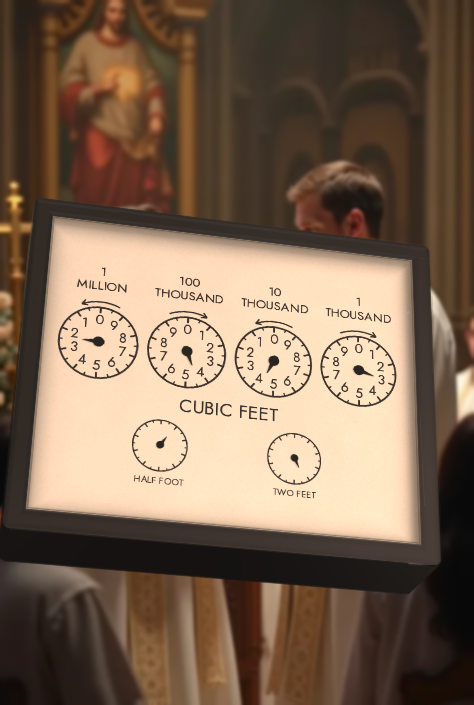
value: **244300** ft³
